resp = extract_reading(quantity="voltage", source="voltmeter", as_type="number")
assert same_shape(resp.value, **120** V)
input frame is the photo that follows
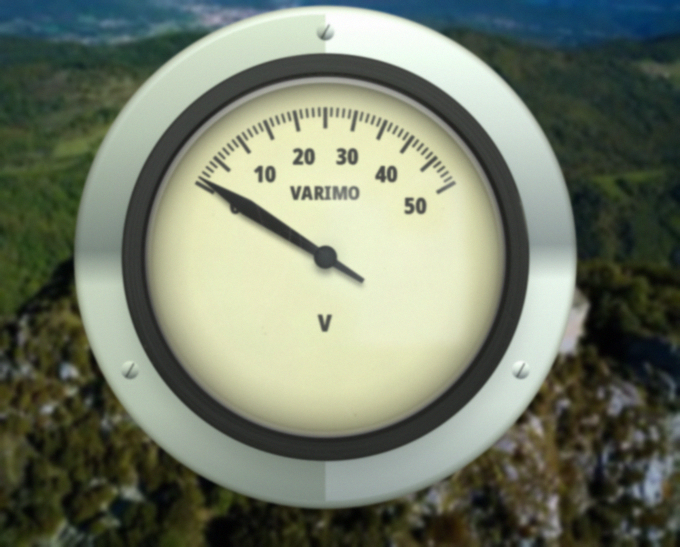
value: **1** V
